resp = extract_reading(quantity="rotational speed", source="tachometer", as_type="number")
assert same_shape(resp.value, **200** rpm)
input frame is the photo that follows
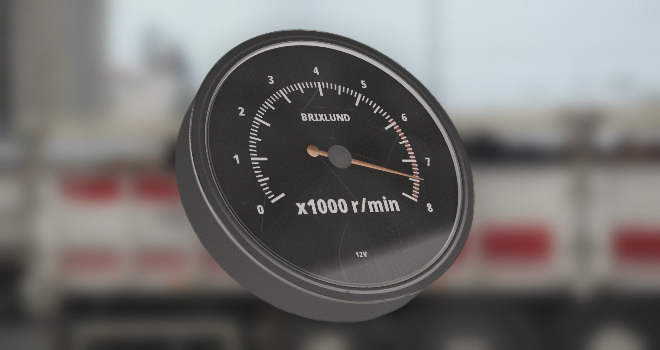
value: **7500** rpm
